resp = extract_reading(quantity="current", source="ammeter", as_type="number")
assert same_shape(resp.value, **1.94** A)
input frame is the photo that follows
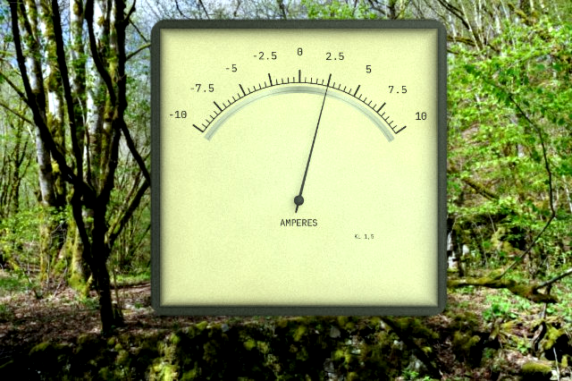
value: **2.5** A
